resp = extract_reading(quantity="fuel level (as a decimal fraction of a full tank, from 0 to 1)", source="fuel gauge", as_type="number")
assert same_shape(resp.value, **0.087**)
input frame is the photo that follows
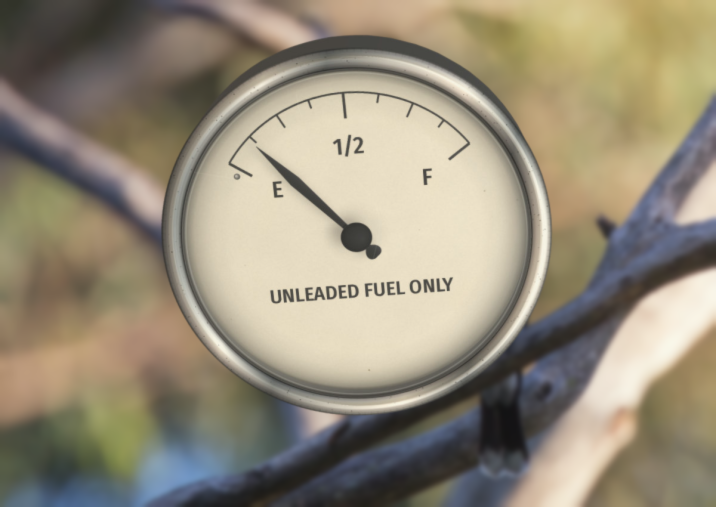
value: **0.125**
